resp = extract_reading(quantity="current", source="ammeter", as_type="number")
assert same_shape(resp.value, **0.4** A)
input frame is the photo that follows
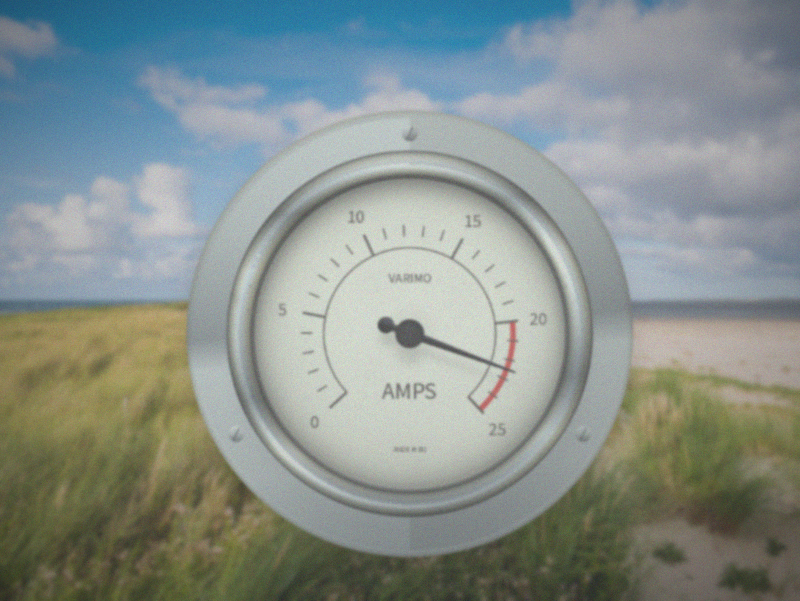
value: **22.5** A
